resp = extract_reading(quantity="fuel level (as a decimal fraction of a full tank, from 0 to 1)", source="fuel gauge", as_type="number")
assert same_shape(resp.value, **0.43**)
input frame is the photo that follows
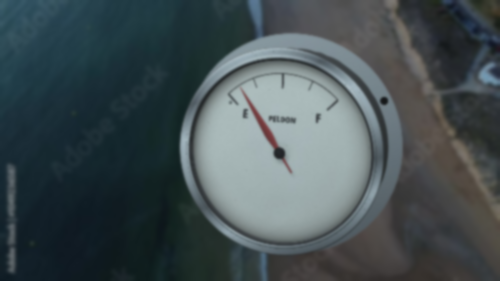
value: **0.125**
